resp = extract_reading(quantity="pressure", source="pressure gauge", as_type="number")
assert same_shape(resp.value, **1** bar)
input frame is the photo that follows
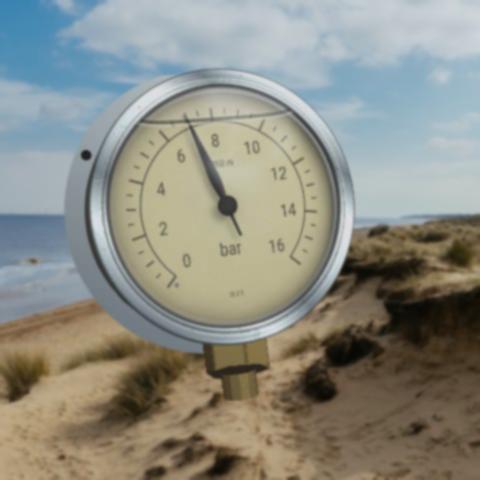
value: **7** bar
